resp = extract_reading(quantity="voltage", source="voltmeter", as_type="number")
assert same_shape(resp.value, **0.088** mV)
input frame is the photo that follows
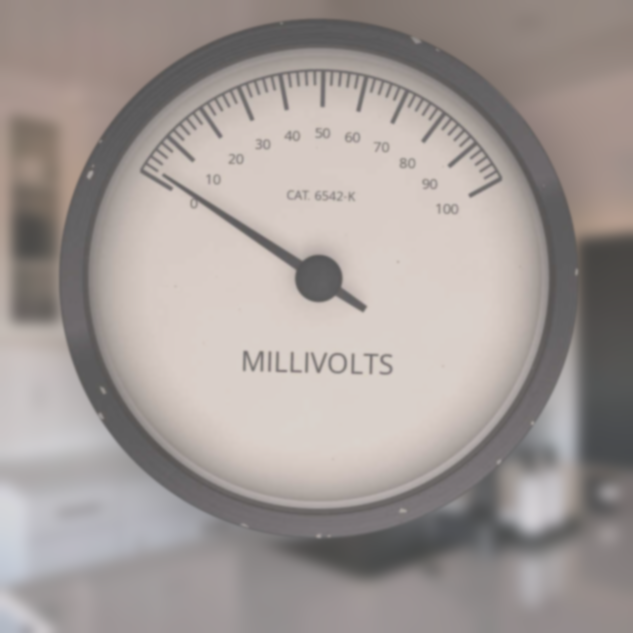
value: **2** mV
